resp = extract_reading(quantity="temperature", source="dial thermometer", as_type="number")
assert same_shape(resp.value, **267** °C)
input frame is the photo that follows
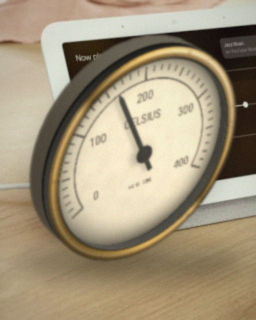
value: **160** °C
